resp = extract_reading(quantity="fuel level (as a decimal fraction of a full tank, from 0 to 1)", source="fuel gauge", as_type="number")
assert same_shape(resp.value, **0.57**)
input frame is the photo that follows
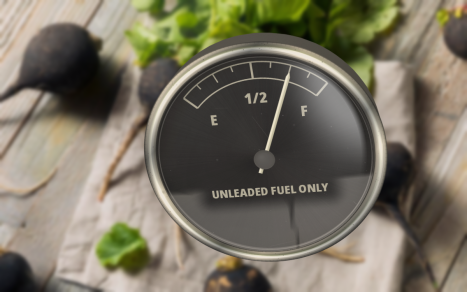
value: **0.75**
